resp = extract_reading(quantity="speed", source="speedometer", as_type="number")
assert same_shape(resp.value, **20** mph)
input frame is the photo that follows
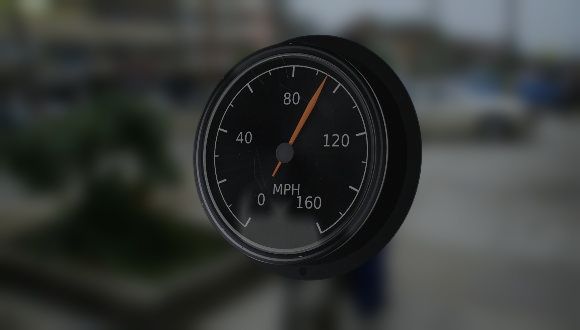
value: **95** mph
